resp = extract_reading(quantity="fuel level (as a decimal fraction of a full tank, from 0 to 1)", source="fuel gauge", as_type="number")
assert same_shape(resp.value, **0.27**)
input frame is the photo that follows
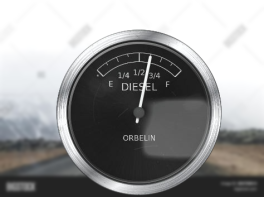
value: **0.625**
